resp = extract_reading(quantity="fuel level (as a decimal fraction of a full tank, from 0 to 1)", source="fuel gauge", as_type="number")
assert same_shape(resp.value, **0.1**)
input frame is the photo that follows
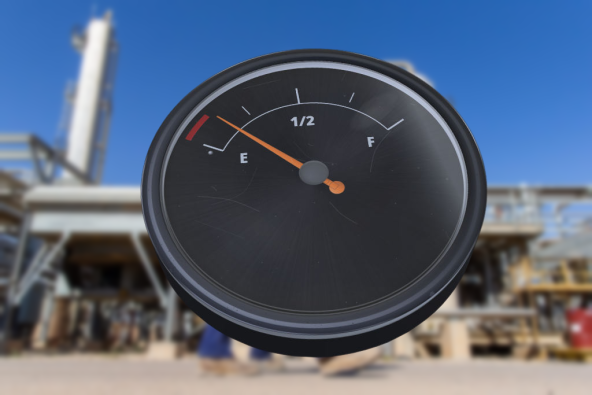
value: **0.125**
